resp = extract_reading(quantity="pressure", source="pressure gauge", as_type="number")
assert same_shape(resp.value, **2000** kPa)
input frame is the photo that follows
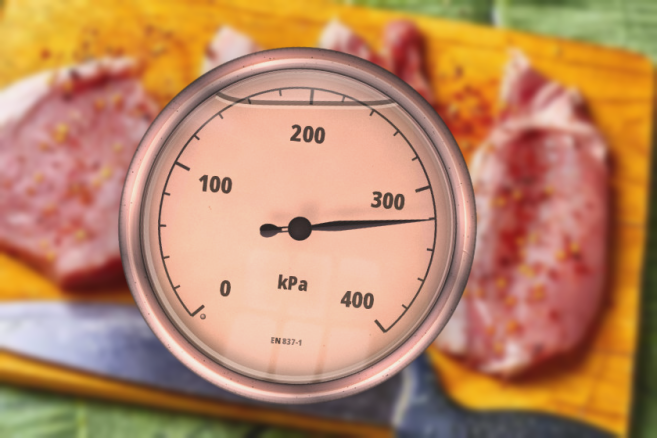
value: **320** kPa
